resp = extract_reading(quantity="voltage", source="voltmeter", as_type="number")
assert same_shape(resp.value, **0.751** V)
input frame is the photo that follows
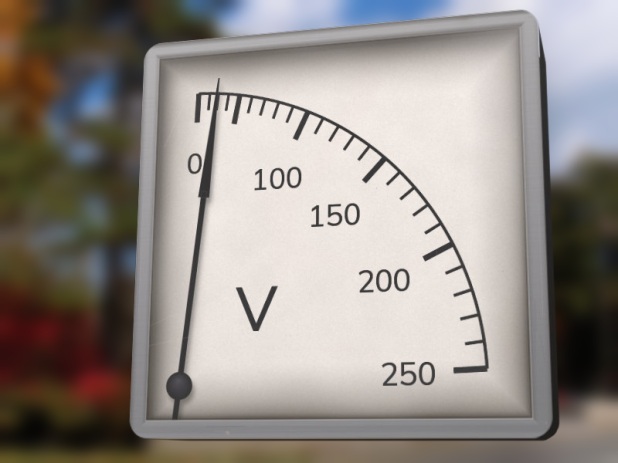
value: **30** V
